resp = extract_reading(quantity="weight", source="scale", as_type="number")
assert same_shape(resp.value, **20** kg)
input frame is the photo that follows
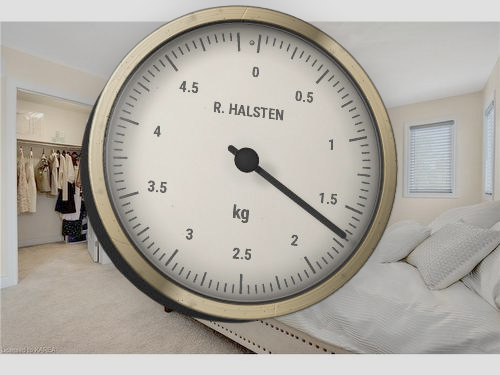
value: **1.7** kg
